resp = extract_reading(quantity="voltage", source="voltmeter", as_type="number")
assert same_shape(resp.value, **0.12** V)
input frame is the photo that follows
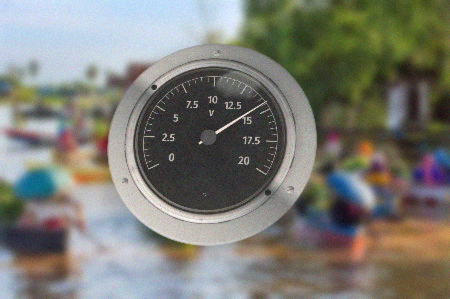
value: **14.5** V
